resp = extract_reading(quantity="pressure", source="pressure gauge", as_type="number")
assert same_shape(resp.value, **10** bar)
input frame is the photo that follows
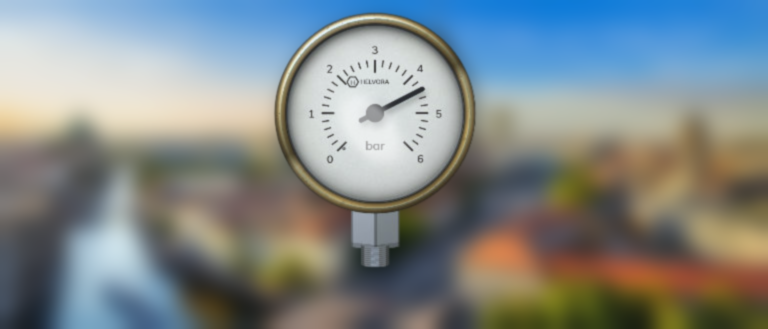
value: **4.4** bar
